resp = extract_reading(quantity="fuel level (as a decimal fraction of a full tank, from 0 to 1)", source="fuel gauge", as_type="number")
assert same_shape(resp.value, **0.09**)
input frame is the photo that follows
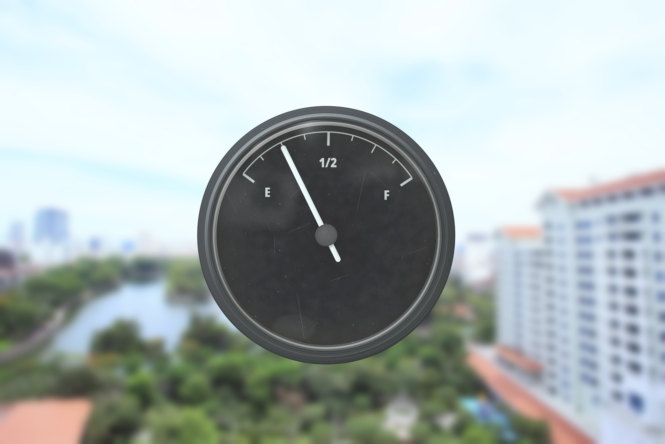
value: **0.25**
